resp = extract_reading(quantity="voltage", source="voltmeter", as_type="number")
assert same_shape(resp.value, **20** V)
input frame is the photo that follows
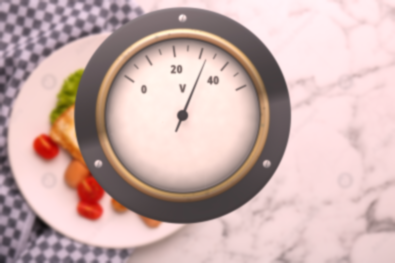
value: **32.5** V
